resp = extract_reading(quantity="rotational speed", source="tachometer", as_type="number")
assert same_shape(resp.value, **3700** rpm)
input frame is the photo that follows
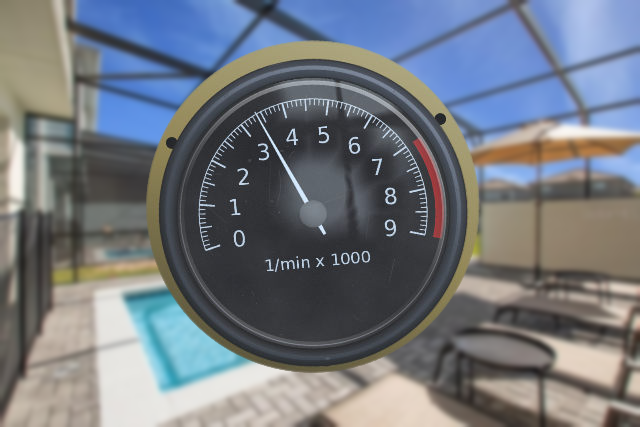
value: **3400** rpm
